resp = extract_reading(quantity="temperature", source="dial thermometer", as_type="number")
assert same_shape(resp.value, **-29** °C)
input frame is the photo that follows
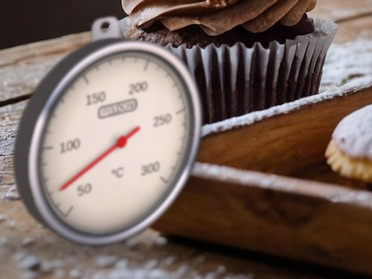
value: **70** °C
